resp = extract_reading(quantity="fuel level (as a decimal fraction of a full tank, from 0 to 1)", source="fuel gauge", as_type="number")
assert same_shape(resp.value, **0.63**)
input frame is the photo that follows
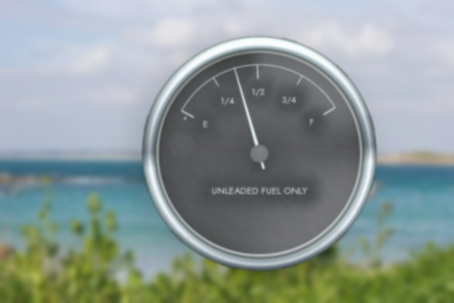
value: **0.375**
